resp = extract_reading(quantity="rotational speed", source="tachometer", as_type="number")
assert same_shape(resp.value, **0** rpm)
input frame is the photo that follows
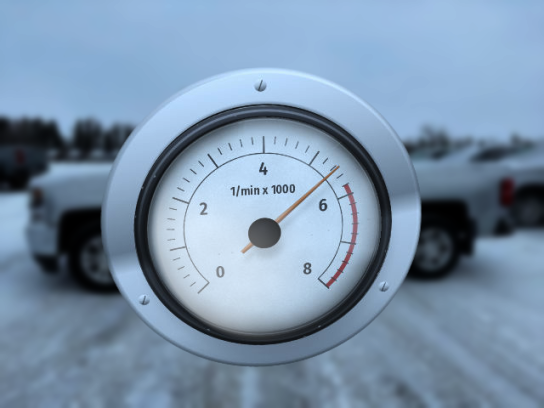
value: **5400** rpm
